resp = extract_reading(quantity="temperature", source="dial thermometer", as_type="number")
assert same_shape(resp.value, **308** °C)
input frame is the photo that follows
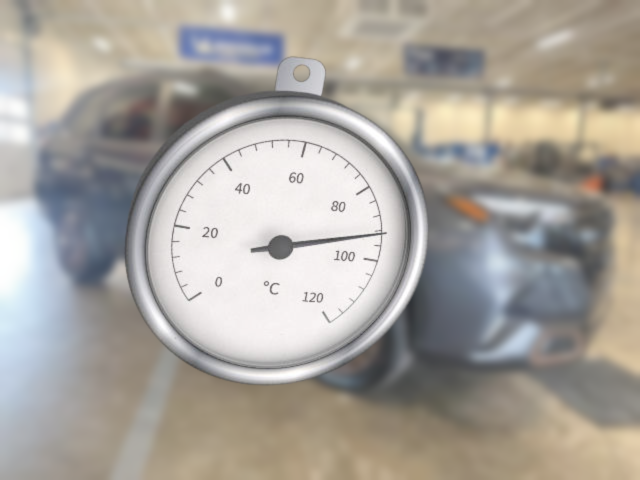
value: **92** °C
